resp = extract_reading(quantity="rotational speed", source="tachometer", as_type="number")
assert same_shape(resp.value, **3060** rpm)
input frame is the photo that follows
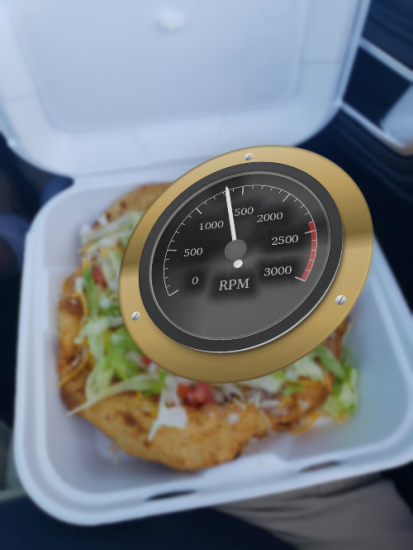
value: **1350** rpm
